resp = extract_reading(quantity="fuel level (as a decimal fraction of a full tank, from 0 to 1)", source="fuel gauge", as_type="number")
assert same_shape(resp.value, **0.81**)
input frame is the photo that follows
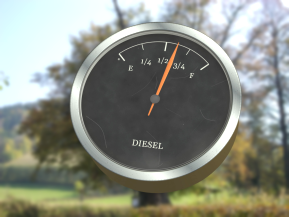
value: **0.625**
